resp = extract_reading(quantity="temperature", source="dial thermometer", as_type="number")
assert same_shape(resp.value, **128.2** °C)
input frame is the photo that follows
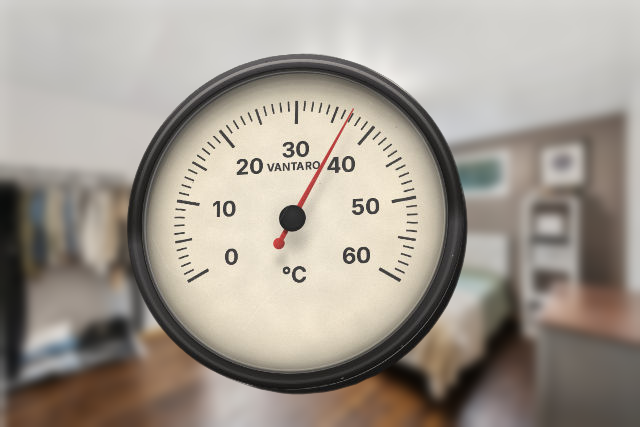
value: **37** °C
